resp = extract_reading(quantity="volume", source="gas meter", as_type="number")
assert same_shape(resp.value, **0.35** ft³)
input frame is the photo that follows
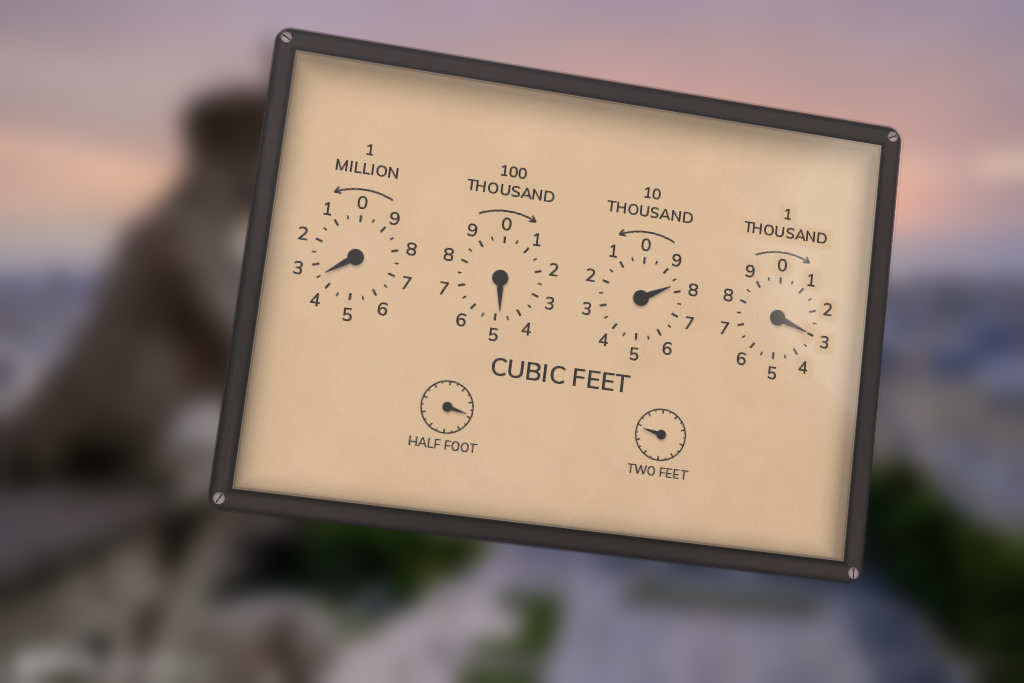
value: **348300** ft³
